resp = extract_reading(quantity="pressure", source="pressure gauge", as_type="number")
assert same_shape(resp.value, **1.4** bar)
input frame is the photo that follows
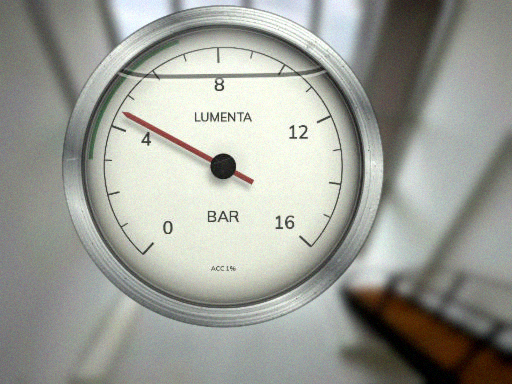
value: **4.5** bar
